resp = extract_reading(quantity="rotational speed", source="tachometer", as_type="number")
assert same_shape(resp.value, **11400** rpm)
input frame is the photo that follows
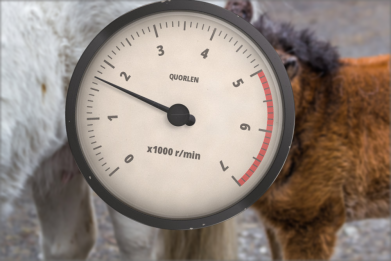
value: **1700** rpm
